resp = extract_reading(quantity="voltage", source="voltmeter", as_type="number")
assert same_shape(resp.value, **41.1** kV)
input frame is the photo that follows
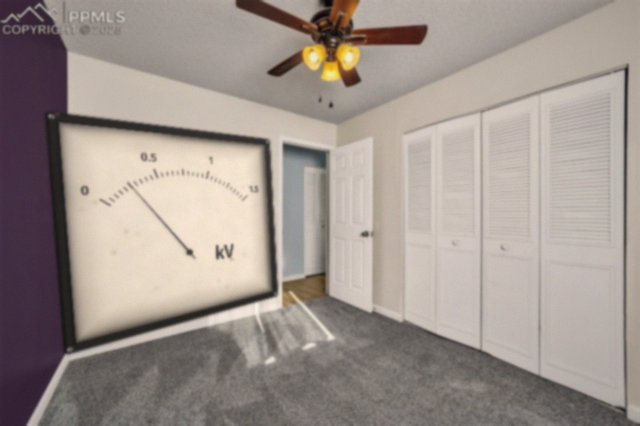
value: **0.25** kV
